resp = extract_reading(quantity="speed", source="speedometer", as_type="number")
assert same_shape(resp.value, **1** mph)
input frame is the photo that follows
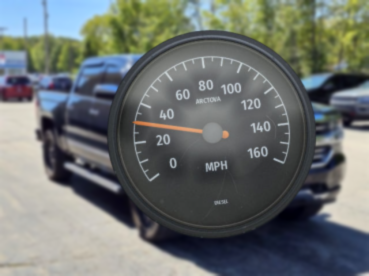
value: **30** mph
